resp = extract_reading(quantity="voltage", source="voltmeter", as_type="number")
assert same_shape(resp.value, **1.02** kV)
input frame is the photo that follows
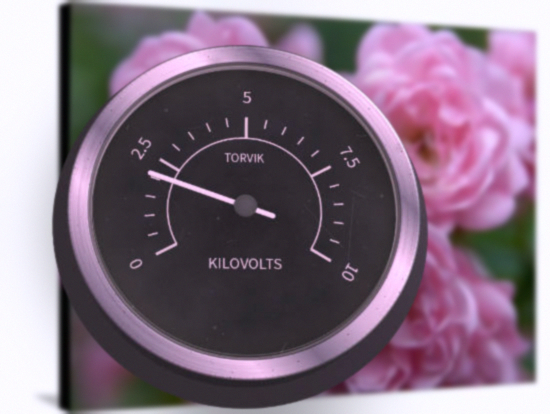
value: **2** kV
